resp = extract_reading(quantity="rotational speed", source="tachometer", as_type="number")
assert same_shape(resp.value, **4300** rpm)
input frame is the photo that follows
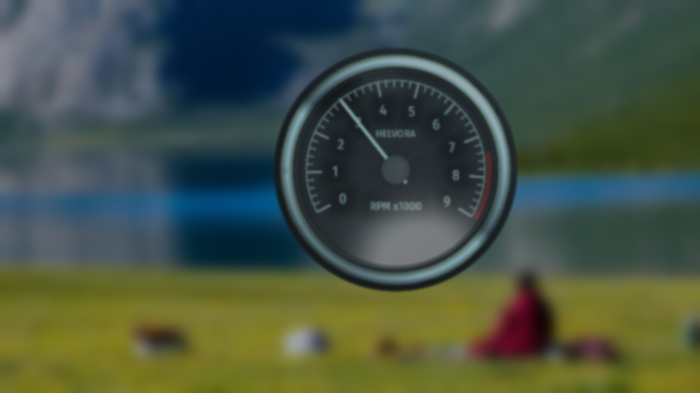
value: **3000** rpm
